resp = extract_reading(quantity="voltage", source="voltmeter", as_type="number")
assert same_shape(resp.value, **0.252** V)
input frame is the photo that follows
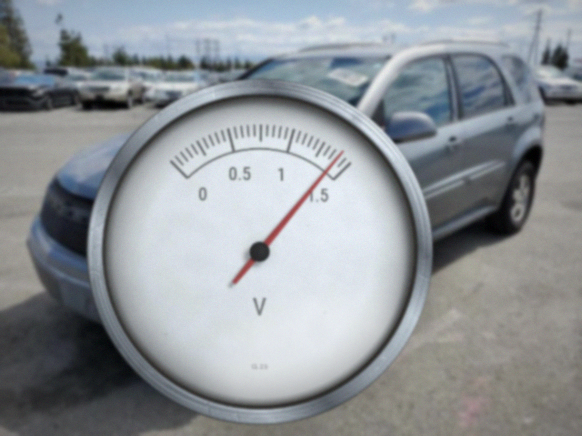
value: **1.4** V
